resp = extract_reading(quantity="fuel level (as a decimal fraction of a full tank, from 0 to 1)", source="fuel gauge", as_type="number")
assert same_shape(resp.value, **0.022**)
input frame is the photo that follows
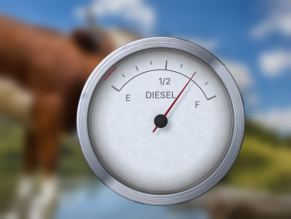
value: **0.75**
